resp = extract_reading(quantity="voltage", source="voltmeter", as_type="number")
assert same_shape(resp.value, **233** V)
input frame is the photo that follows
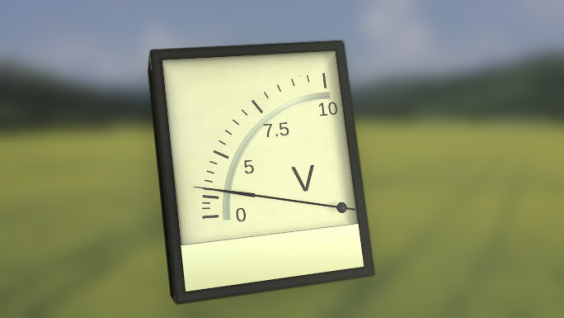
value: **3** V
